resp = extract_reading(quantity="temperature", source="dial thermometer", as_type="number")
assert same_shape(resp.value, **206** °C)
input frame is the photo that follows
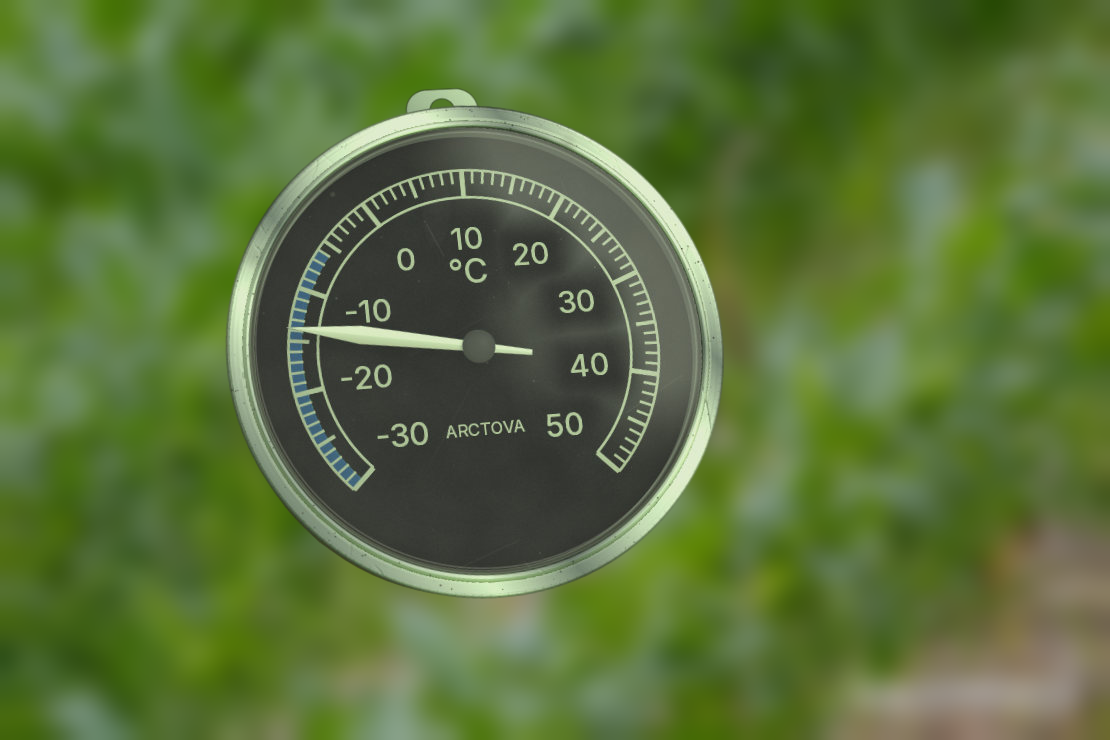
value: **-14** °C
